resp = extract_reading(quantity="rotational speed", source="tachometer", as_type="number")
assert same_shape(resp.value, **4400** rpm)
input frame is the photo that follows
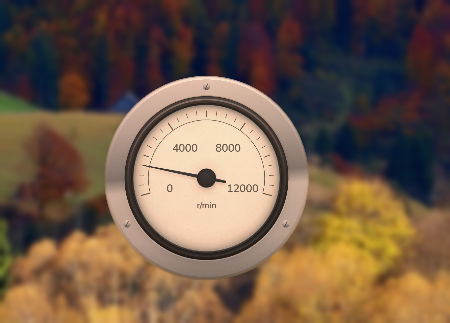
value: **1500** rpm
